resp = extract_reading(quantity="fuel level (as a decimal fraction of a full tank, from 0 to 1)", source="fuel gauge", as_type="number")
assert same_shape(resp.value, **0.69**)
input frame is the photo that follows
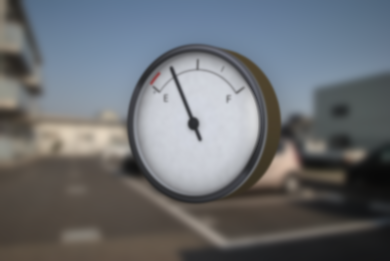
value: **0.25**
